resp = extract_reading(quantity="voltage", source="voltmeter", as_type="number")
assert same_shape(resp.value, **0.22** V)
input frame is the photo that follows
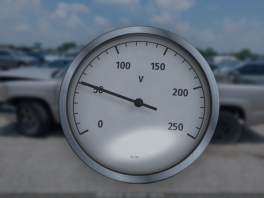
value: **50** V
